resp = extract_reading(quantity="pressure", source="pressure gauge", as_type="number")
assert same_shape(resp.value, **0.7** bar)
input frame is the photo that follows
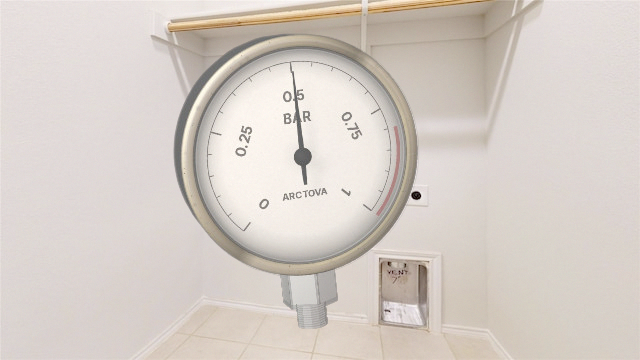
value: **0.5** bar
